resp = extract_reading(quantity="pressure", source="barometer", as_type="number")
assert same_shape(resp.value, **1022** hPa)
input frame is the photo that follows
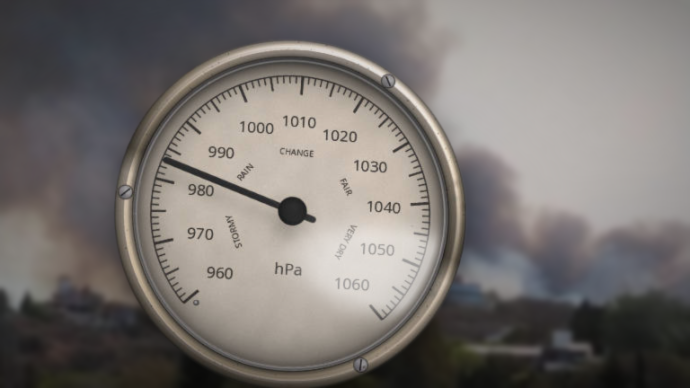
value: **983** hPa
